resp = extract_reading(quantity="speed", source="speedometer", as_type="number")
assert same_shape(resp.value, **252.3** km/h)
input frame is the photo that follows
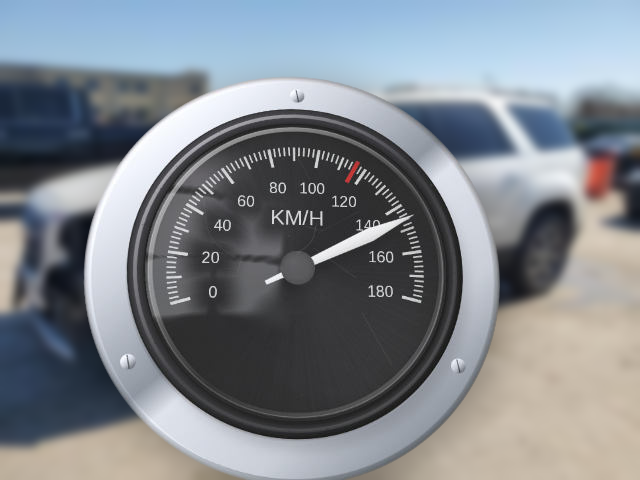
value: **146** km/h
